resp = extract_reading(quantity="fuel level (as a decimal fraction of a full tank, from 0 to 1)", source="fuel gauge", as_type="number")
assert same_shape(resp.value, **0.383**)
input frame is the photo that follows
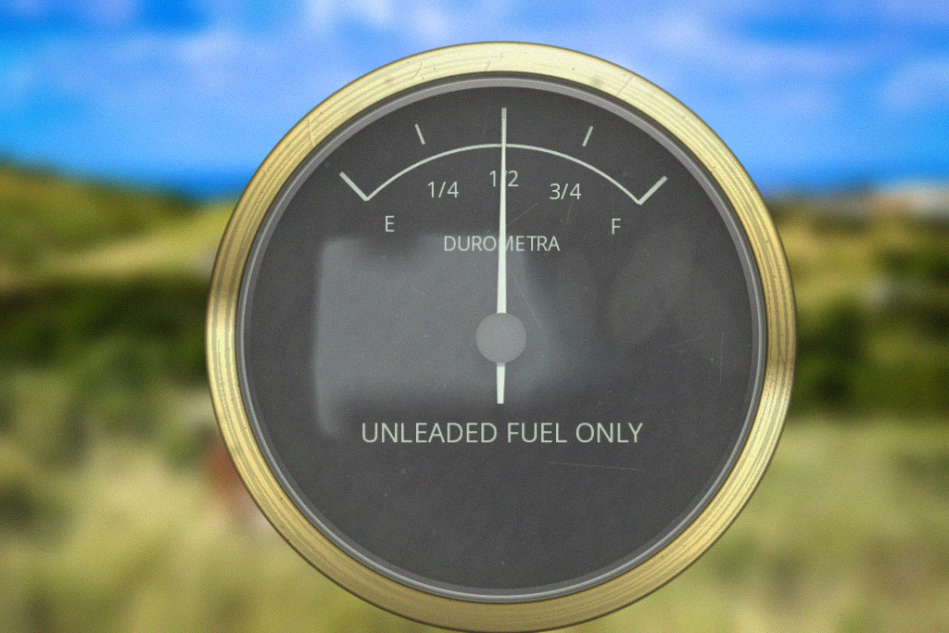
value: **0.5**
